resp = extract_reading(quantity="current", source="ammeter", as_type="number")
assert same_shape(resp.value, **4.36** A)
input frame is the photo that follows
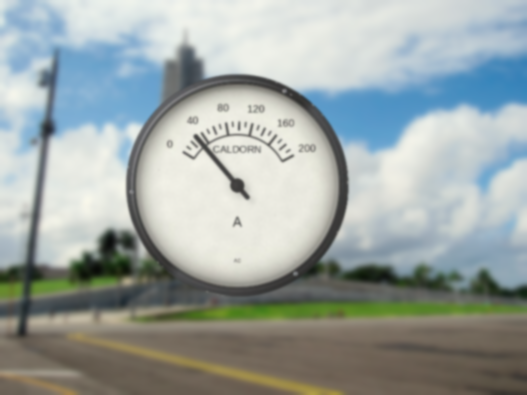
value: **30** A
